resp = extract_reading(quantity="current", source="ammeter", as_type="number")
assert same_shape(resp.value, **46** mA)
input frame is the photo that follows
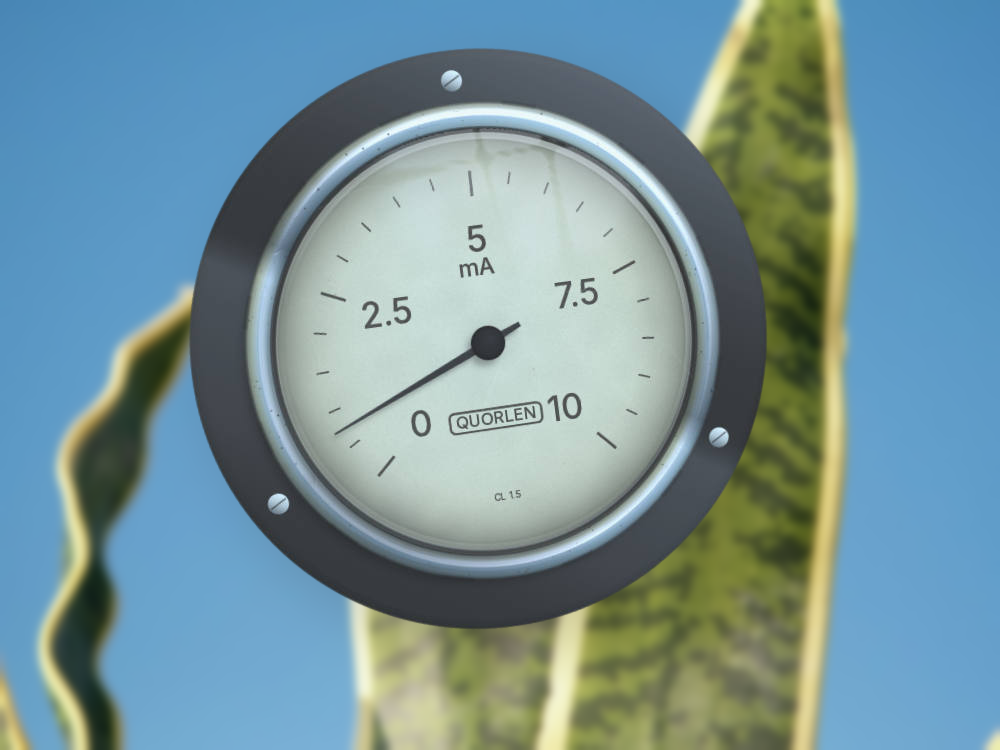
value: **0.75** mA
